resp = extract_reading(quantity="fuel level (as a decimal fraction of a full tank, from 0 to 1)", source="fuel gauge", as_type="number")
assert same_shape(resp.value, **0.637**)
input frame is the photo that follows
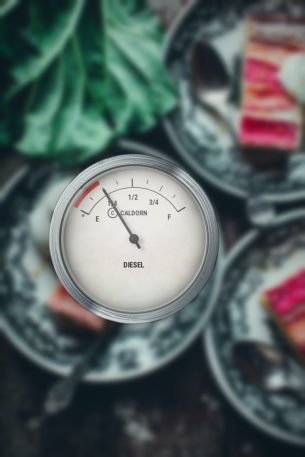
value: **0.25**
